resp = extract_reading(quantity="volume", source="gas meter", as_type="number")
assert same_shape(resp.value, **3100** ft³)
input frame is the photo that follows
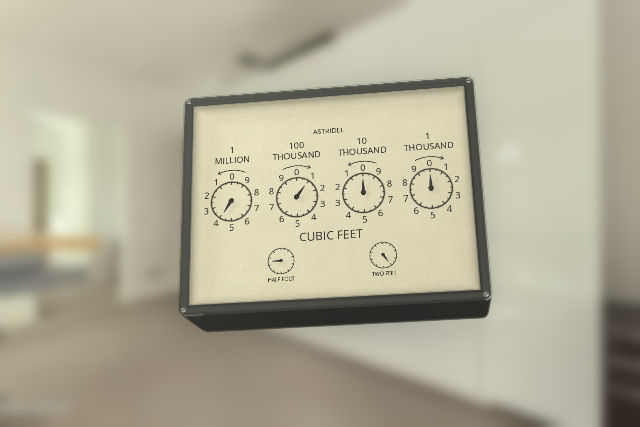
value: **410000** ft³
